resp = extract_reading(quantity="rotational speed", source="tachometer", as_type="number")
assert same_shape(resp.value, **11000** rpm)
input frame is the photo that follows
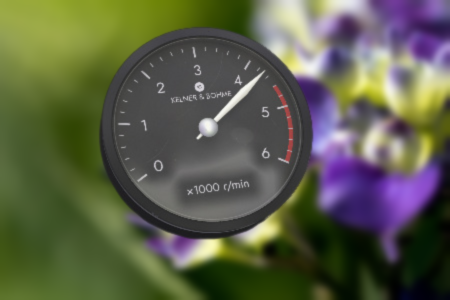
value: **4300** rpm
